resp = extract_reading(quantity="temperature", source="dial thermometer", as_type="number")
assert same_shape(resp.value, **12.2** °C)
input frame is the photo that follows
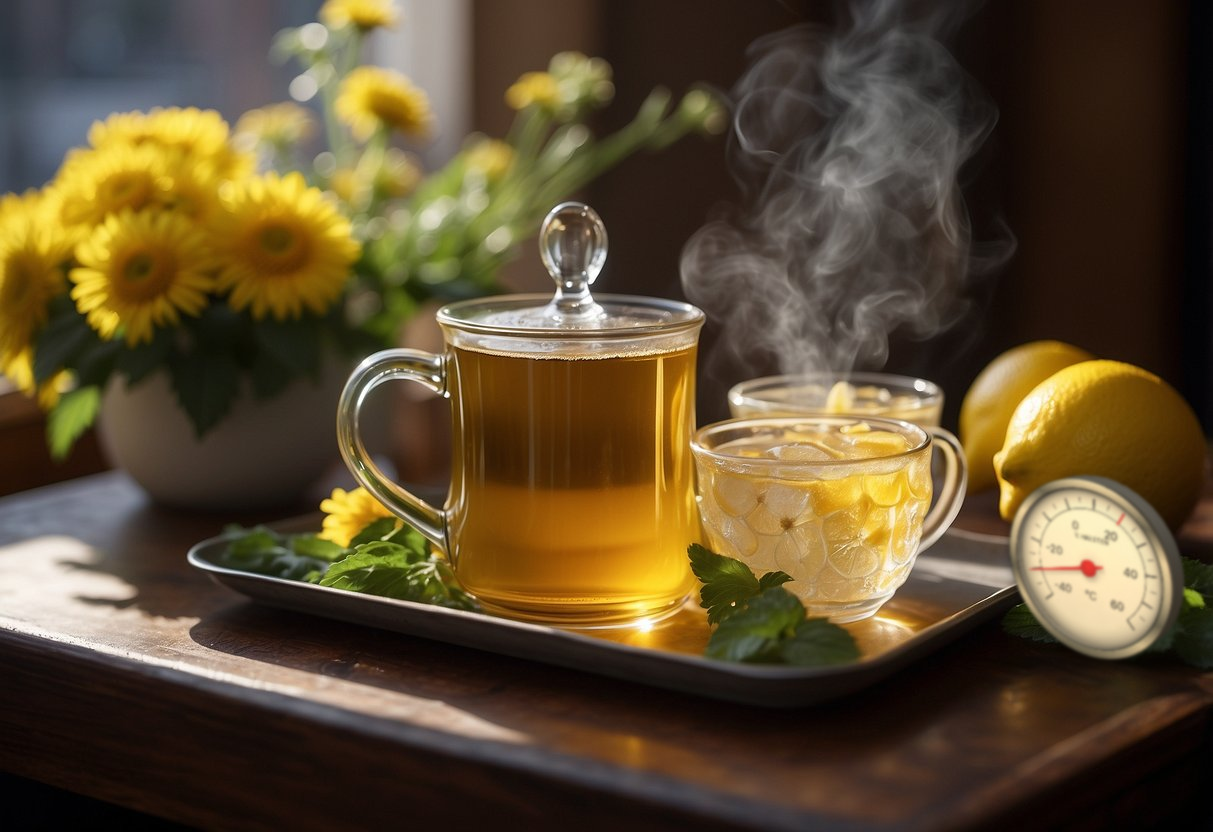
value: **-30** °C
